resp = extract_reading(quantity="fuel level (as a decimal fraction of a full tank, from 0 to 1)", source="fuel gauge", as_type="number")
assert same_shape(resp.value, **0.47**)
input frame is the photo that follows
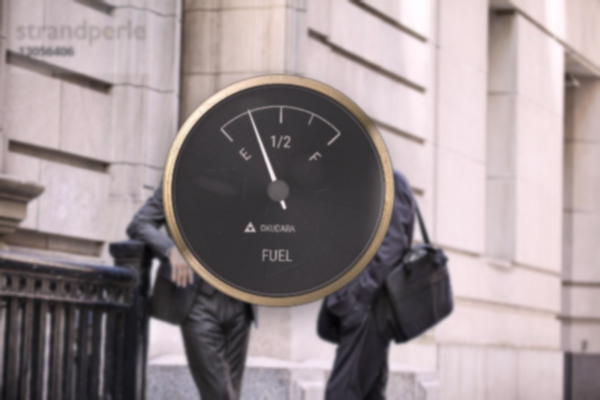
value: **0.25**
